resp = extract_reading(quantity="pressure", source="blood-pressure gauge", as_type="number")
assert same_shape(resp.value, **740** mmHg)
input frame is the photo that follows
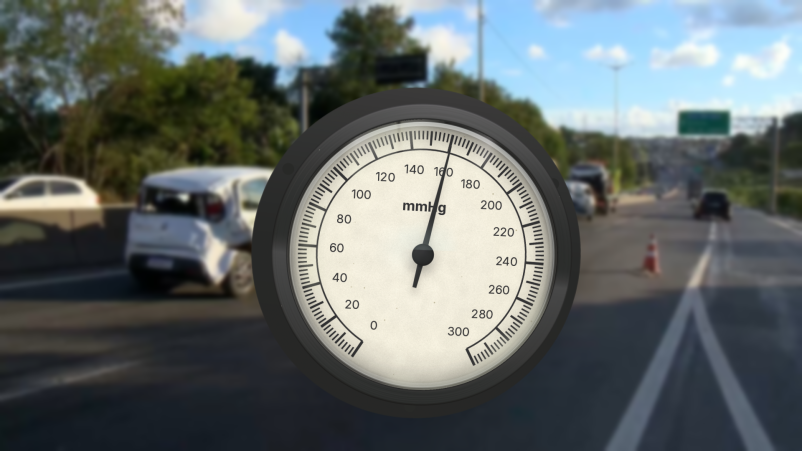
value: **160** mmHg
